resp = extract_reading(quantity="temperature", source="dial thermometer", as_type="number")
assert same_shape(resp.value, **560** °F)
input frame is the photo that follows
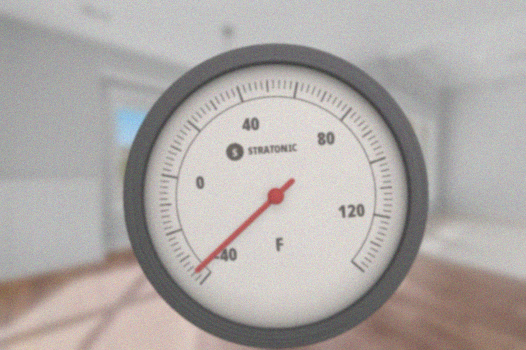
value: **-36** °F
